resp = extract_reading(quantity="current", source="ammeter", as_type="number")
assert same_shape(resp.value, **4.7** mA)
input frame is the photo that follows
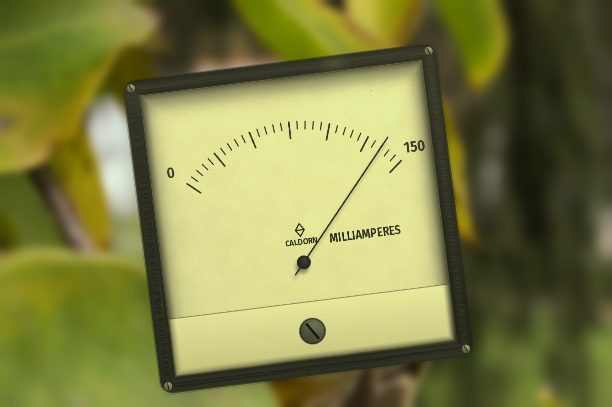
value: **135** mA
